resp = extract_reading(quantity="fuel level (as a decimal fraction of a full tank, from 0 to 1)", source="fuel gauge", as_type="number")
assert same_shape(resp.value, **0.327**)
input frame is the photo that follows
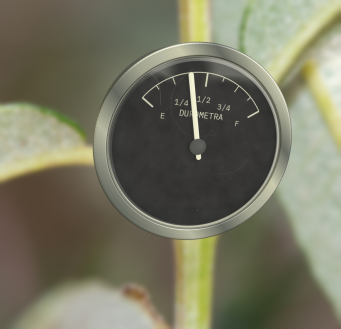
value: **0.375**
